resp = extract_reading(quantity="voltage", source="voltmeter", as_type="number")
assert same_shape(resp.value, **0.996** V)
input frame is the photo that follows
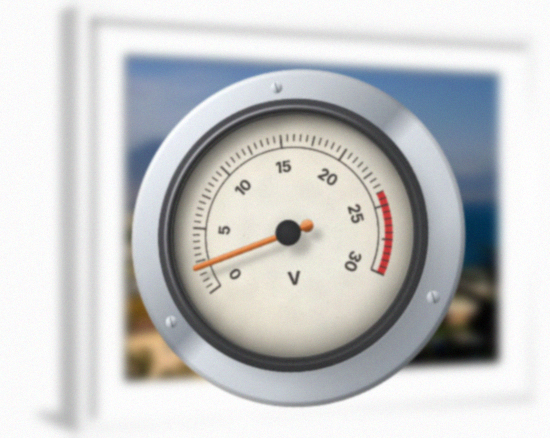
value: **2** V
